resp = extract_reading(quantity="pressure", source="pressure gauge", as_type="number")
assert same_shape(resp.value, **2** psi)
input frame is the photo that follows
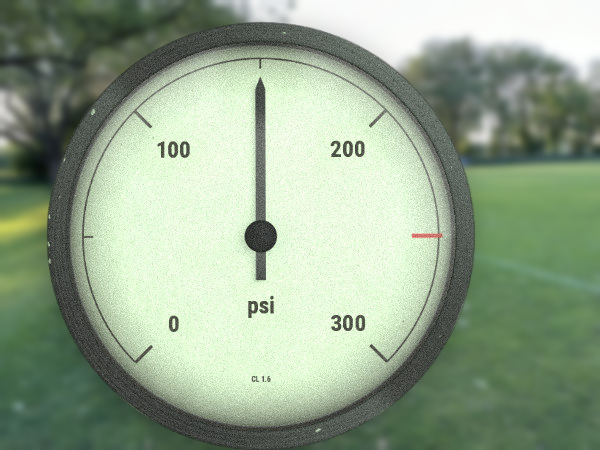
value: **150** psi
